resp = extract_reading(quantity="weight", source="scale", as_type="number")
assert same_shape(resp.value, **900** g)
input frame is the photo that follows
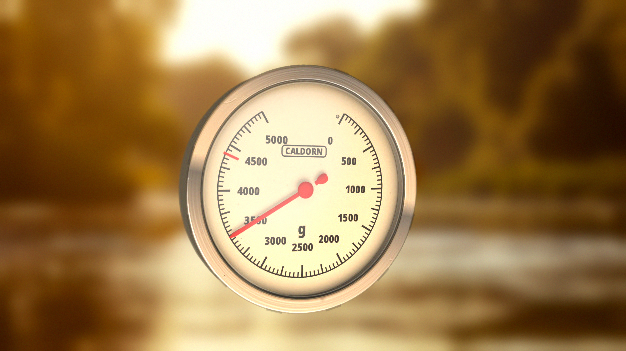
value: **3500** g
